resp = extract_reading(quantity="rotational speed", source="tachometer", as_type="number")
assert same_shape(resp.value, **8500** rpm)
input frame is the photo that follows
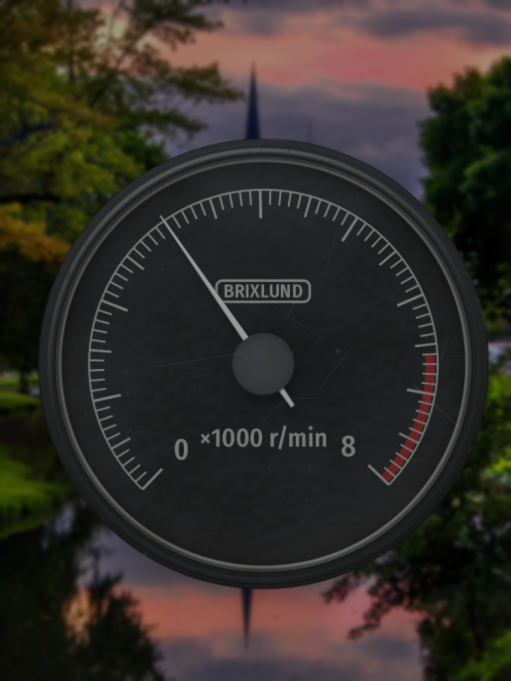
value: **3000** rpm
